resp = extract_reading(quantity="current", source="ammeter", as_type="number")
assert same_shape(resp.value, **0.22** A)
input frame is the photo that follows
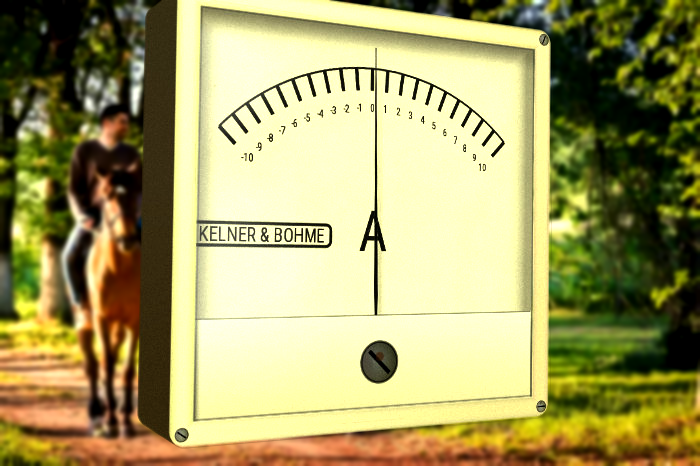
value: **0** A
